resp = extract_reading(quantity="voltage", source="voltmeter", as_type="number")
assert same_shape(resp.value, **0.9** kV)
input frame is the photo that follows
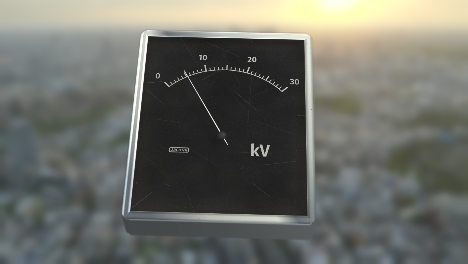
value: **5** kV
